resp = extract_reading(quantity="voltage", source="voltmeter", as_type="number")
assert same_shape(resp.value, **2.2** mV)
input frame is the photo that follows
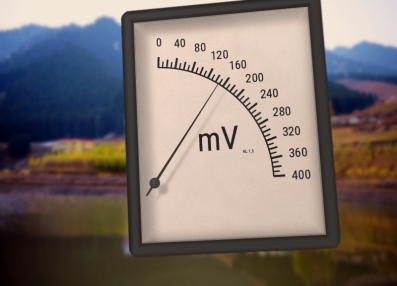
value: **150** mV
